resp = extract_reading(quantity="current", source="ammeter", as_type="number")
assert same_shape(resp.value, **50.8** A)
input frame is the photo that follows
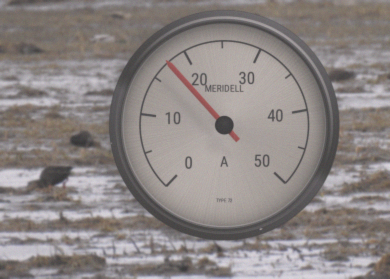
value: **17.5** A
